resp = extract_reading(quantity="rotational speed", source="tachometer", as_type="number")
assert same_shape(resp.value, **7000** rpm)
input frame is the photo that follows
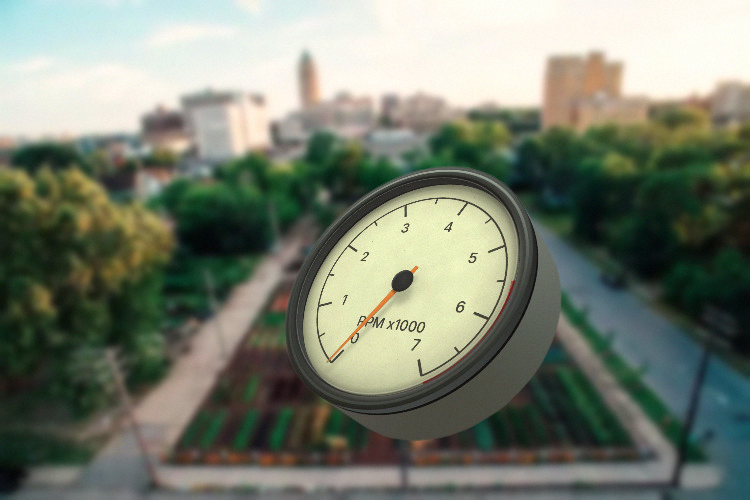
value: **0** rpm
